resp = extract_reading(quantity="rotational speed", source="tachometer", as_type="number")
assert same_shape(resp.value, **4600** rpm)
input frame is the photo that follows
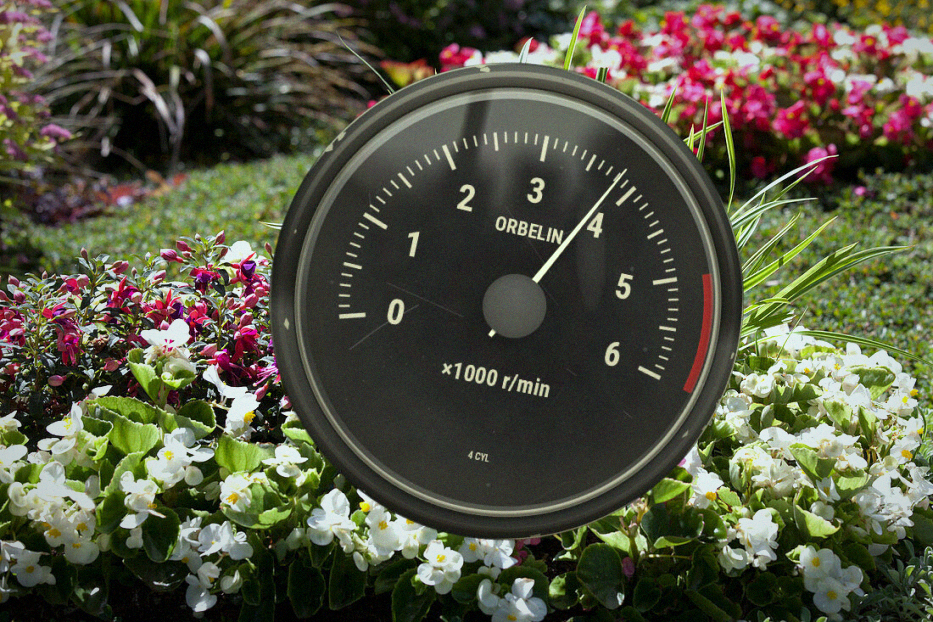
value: **3800** rpm
